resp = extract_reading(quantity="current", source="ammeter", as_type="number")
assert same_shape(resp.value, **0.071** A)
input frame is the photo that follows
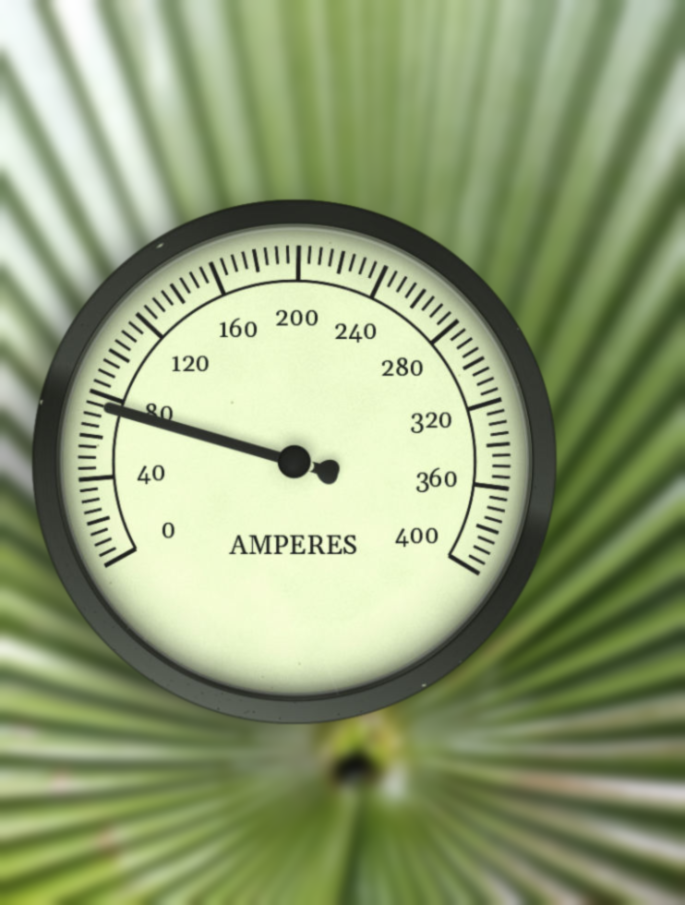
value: **75** A
